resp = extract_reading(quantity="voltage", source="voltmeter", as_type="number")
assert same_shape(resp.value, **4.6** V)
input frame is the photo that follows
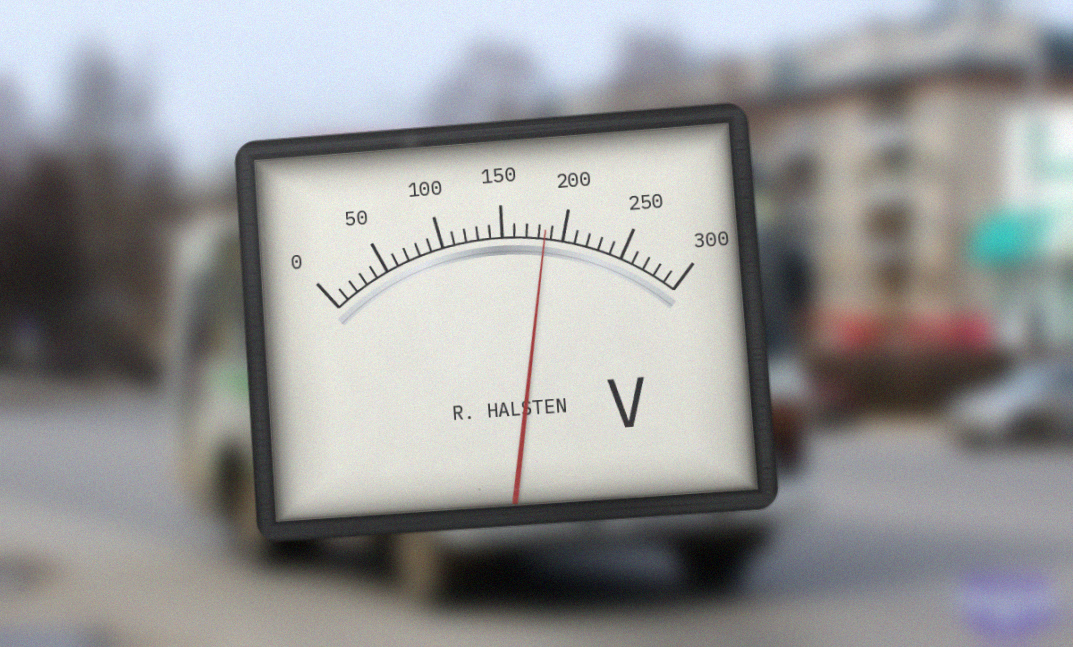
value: **185** V
